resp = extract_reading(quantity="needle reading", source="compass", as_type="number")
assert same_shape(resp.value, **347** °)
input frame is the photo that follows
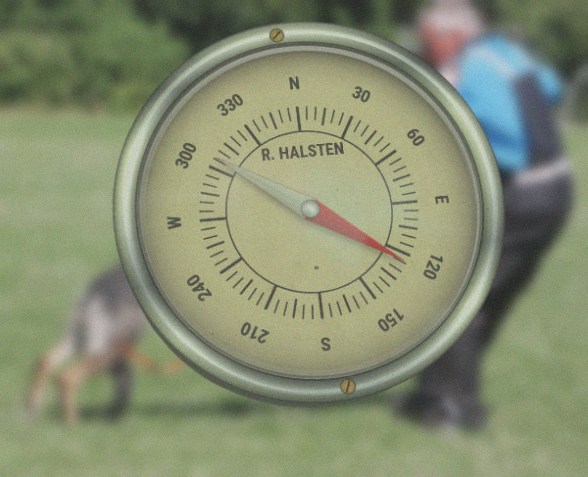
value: **125** °
